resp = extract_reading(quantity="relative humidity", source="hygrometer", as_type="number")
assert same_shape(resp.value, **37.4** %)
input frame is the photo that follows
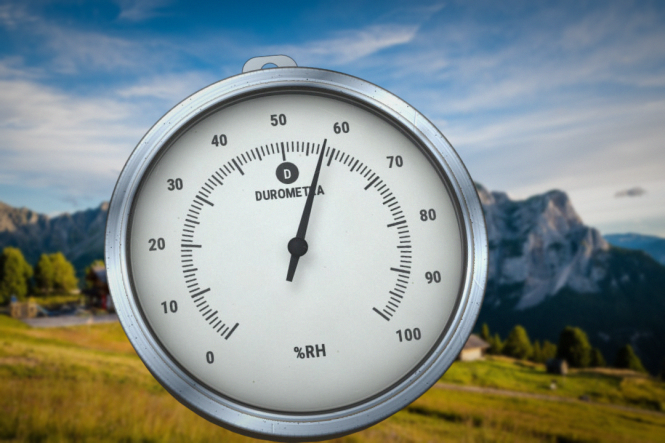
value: **58** %
